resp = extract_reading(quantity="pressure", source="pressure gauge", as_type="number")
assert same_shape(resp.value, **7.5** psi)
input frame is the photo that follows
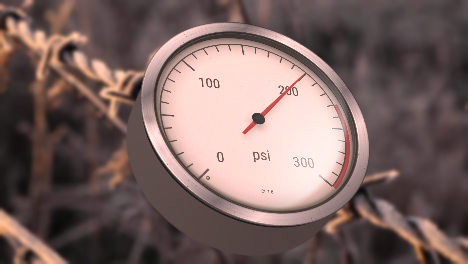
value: **200** psi
